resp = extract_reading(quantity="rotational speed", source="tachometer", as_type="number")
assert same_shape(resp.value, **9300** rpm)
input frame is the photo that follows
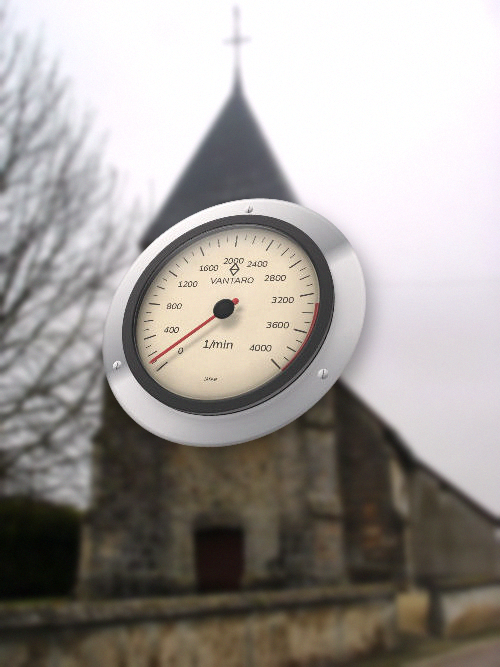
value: **100** rpm
